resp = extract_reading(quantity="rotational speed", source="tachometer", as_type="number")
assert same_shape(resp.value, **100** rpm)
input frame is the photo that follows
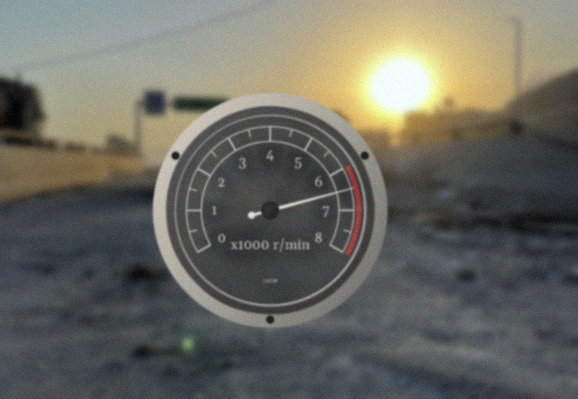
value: **6500** rpm
